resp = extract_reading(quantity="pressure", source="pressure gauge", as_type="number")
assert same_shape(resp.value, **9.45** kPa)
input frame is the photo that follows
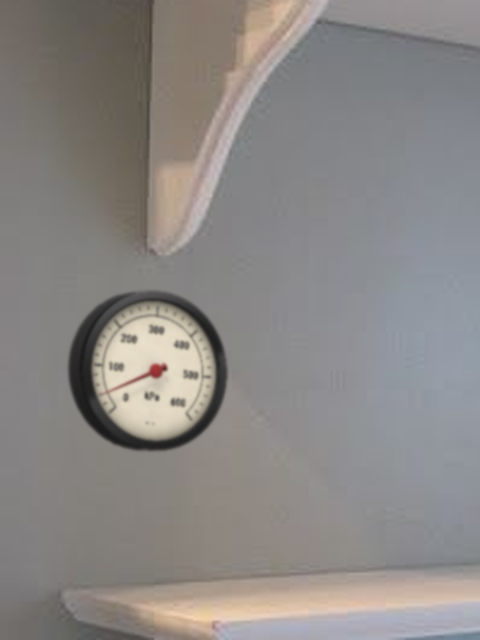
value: **40** kPa
